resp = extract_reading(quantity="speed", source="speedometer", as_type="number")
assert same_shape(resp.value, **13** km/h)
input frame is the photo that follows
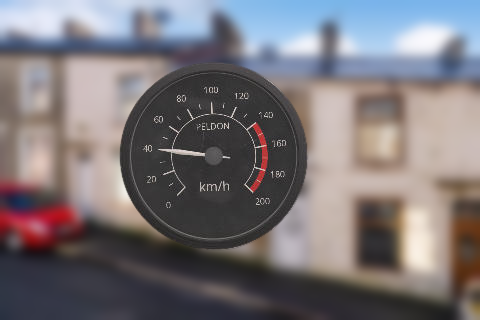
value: **40** km/h
